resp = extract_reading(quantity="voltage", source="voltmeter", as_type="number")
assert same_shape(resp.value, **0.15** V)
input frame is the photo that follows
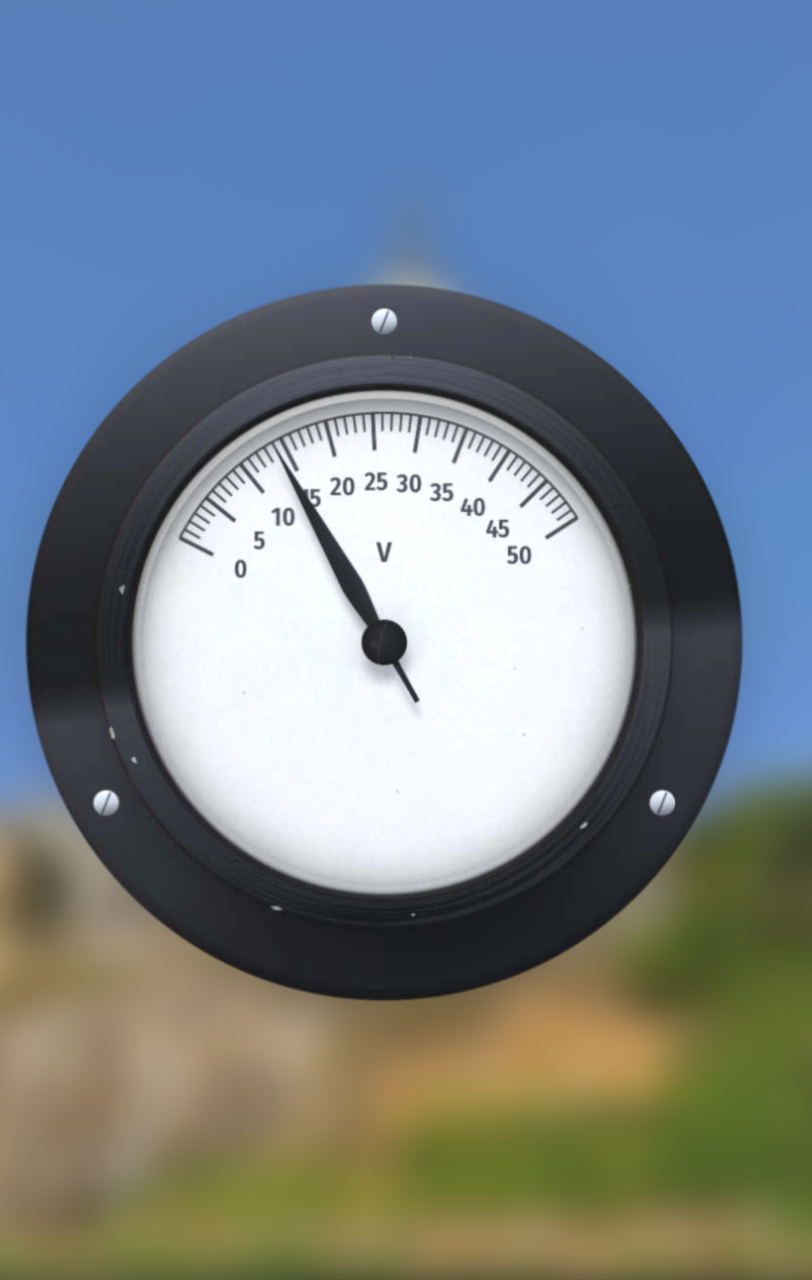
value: **14** V
